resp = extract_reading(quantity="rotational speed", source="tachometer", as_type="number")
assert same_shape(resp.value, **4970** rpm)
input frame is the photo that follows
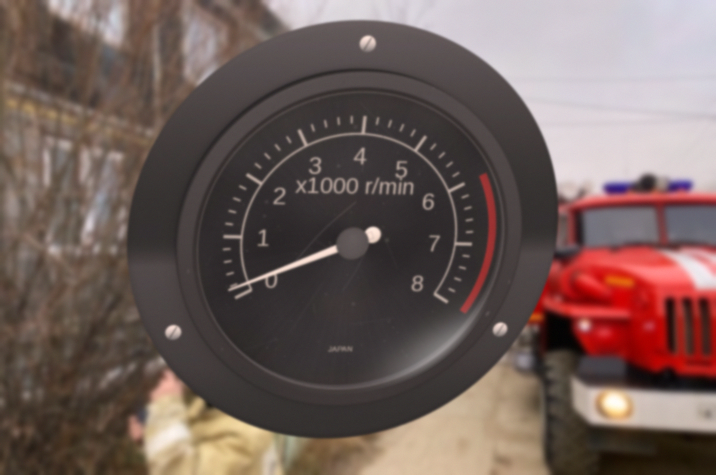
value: **200** rpm
